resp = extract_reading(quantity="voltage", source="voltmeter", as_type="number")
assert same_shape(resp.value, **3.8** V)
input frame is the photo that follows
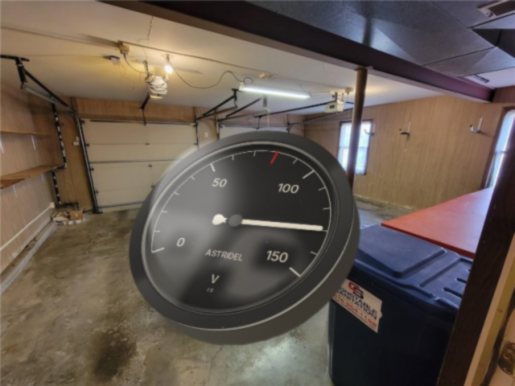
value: **130** V
